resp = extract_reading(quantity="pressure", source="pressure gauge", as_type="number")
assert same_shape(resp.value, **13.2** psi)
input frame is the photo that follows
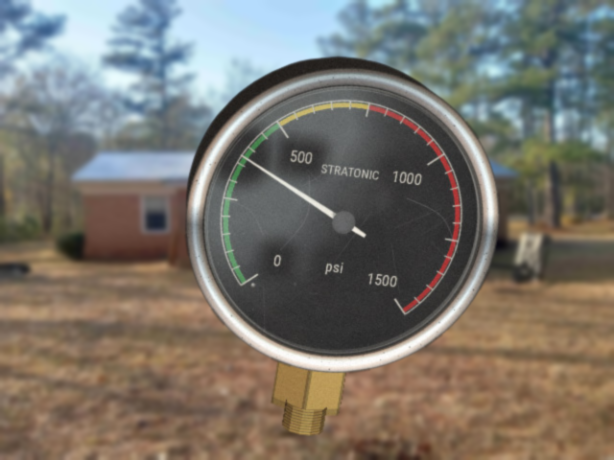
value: **375** psi
